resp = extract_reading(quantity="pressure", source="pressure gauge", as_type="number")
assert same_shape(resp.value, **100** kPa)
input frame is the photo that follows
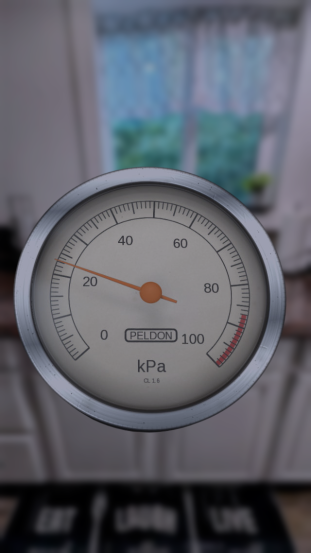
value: **23** kPa
